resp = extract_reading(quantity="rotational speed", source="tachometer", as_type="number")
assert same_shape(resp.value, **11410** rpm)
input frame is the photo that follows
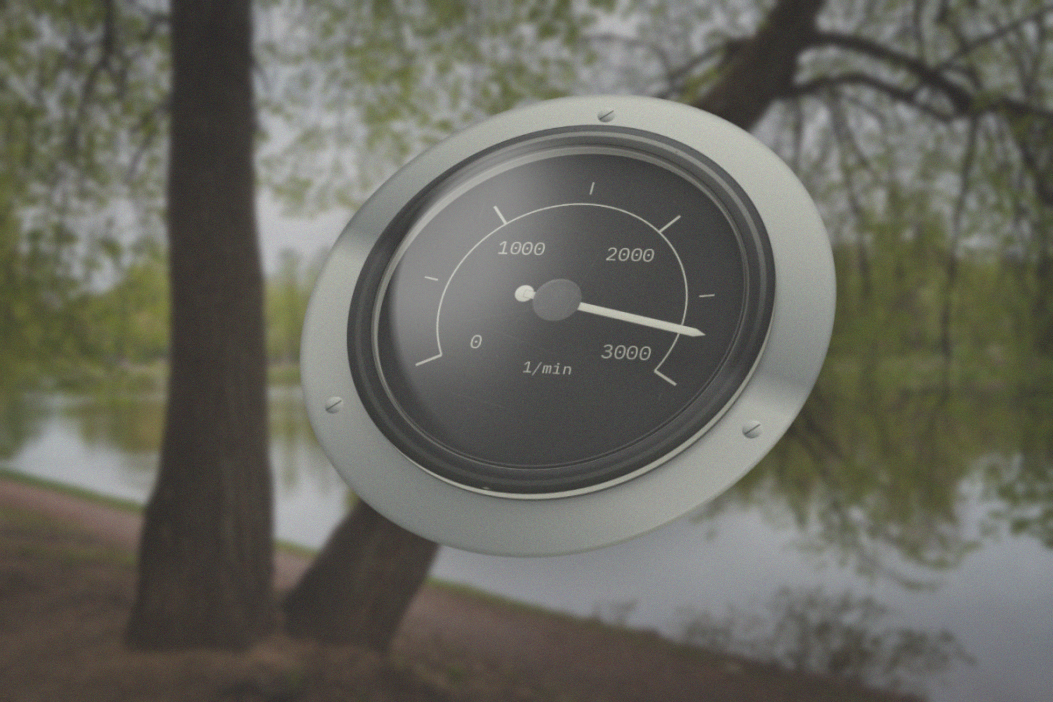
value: **2750** rpm
